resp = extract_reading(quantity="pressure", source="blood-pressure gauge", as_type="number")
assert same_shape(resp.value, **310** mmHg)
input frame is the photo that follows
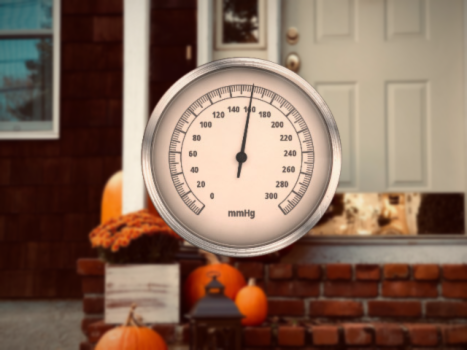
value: **160** mmHg
